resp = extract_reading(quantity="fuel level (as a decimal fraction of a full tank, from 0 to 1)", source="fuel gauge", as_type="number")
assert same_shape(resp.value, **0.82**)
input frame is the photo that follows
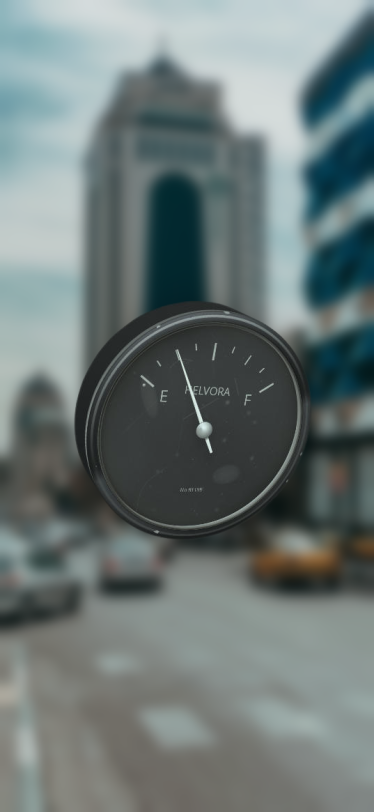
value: **0.25**
